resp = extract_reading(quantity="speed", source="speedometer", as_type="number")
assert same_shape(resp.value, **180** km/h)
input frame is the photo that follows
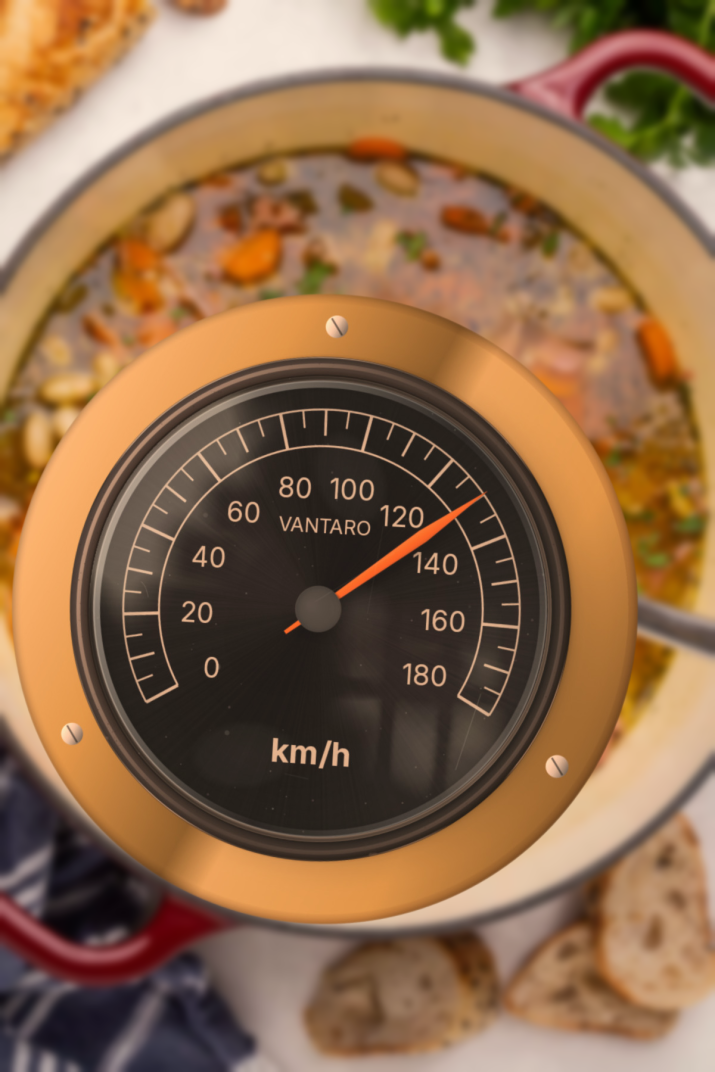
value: **130** km/h
